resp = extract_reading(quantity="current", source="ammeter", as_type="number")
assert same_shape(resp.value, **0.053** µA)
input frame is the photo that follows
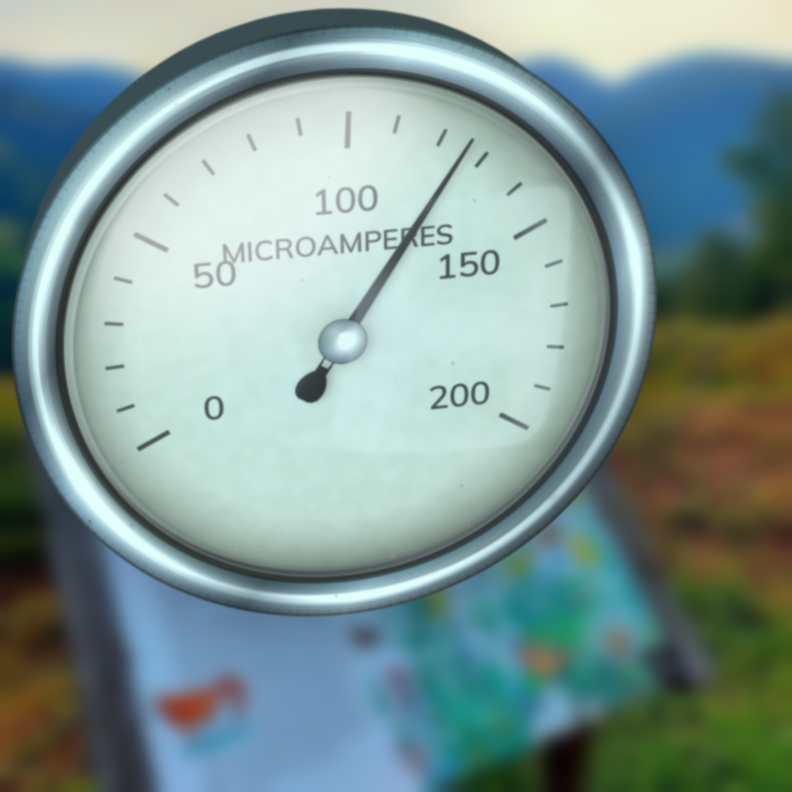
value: **125** µA
